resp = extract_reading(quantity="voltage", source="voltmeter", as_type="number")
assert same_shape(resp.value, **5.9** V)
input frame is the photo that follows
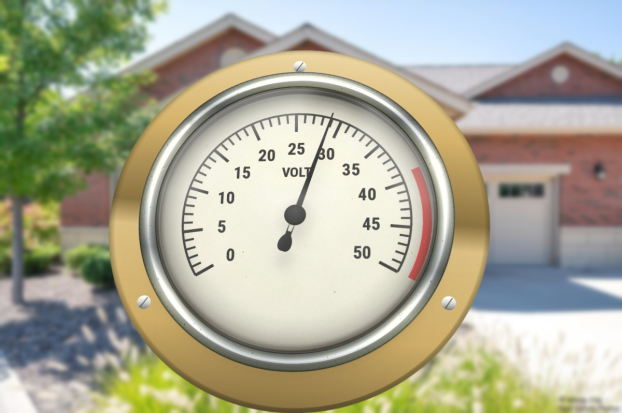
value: **29** V
